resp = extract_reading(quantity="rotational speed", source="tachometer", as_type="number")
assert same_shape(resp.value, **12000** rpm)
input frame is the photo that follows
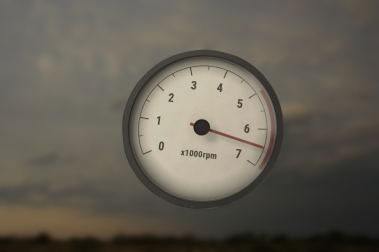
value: **6500** rpm
